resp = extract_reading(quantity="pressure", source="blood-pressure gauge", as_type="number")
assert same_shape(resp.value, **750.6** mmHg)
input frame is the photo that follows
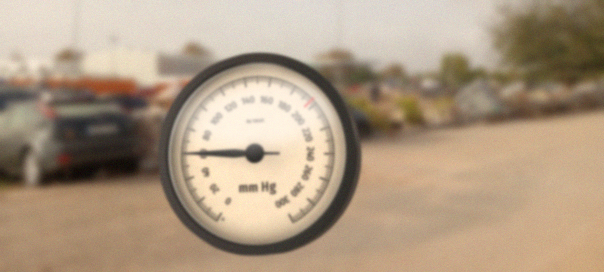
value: **60** mmHg
